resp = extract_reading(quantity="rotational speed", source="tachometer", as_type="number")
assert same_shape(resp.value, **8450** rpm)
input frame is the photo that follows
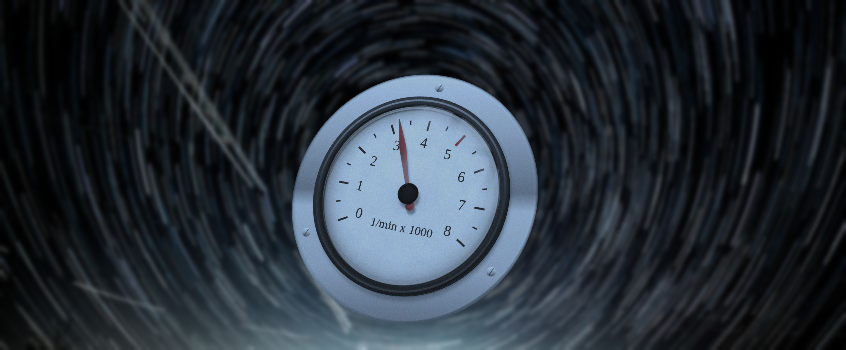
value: **3250** rpm
